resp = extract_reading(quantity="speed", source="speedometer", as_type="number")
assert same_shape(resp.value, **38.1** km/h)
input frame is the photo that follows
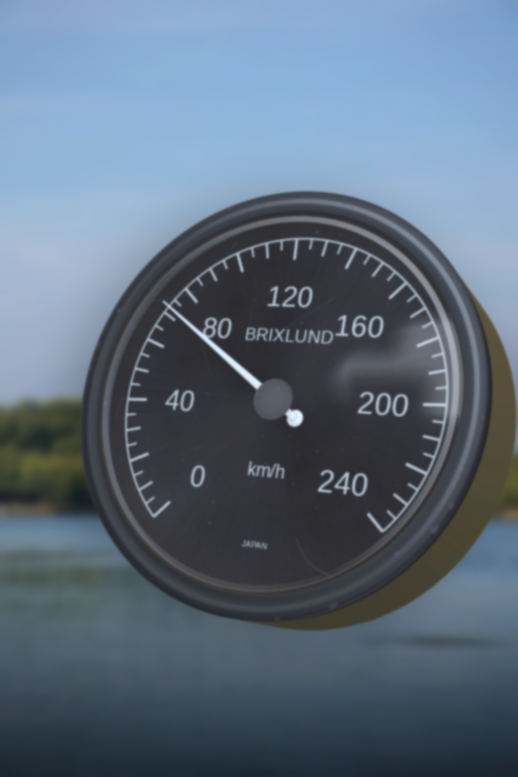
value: **72.5** km/h
